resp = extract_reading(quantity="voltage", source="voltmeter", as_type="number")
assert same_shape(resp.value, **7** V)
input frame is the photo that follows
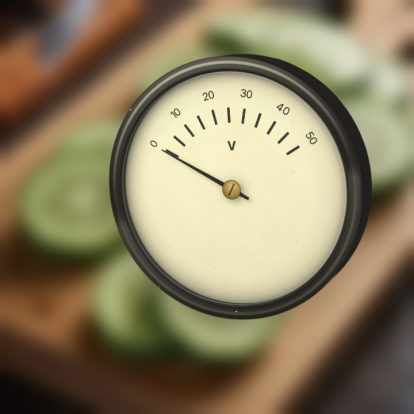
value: **0** V
